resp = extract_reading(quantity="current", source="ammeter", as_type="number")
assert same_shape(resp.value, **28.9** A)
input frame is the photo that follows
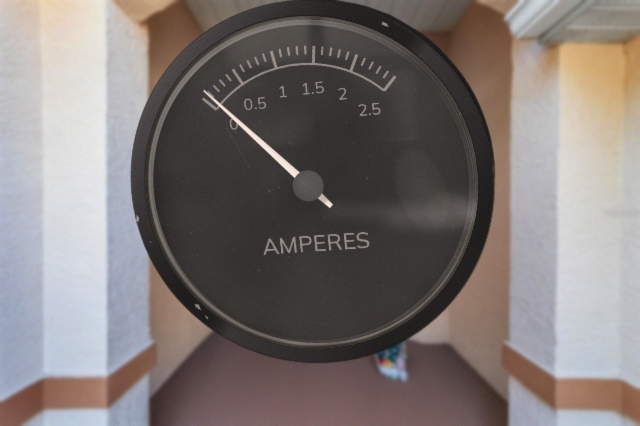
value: **0.1** A
